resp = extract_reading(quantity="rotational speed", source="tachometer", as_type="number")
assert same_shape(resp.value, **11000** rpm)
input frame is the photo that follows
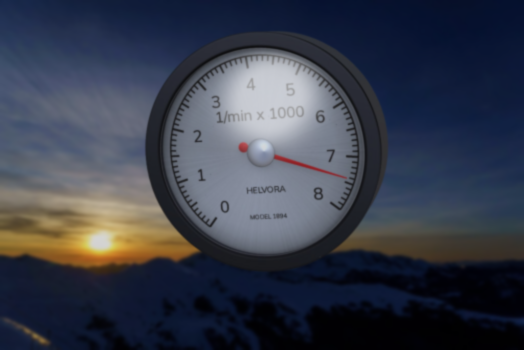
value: **7400** rpm
